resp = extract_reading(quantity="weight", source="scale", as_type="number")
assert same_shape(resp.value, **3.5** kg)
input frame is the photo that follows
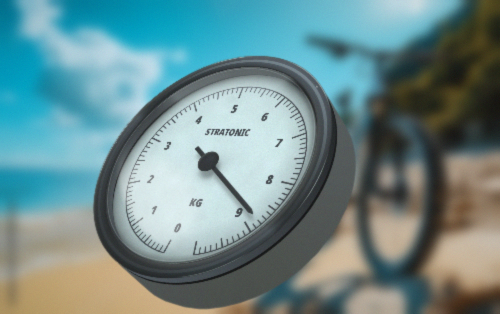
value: **8.8** kg
